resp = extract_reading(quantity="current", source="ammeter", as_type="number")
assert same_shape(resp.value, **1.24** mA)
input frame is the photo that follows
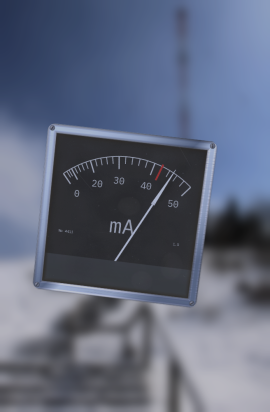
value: **45** mA
